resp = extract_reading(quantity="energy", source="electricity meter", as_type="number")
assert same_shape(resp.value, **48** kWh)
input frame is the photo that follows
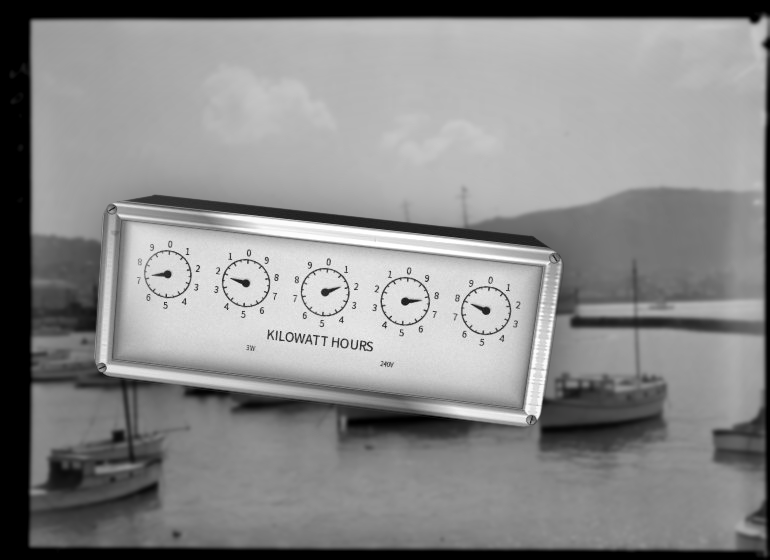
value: **72178** kWh
